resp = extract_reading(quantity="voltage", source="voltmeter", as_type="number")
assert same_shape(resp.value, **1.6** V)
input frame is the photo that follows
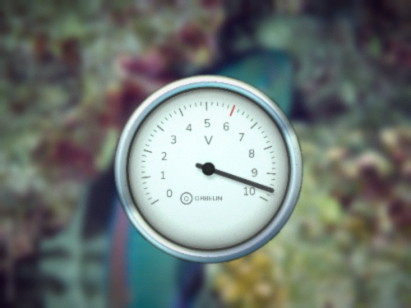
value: **9.6** V
